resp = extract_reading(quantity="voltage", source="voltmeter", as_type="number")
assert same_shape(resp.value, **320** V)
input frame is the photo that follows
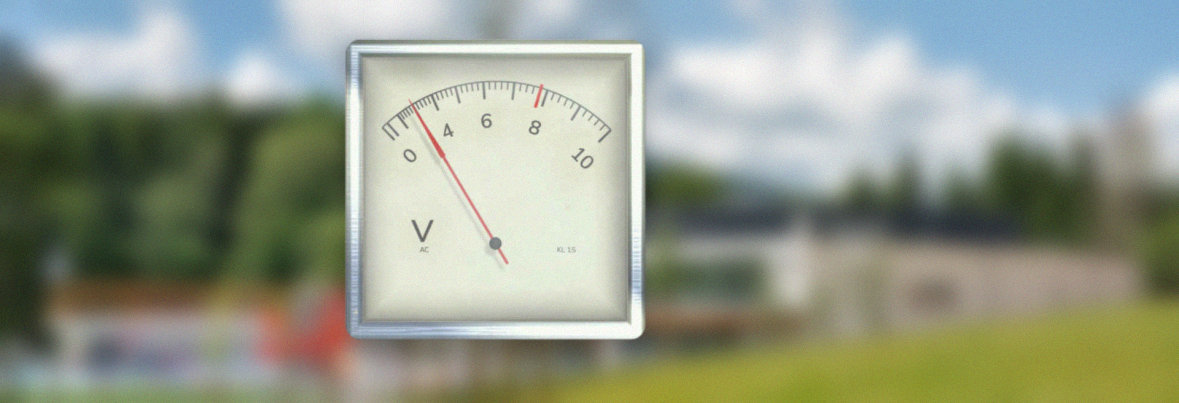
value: **3** V
